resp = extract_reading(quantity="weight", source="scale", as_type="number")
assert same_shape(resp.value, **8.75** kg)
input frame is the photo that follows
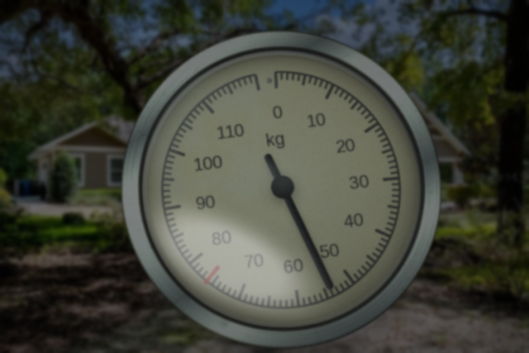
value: **54** kg
